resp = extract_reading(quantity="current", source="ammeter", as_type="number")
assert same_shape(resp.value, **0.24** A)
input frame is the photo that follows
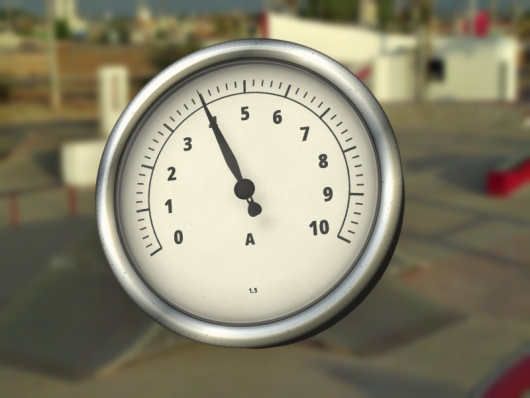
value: **4** A
